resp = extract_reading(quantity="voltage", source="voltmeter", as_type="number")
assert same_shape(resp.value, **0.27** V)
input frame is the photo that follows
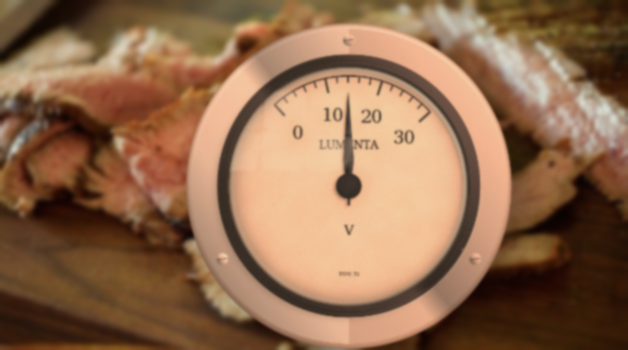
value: **14** V
